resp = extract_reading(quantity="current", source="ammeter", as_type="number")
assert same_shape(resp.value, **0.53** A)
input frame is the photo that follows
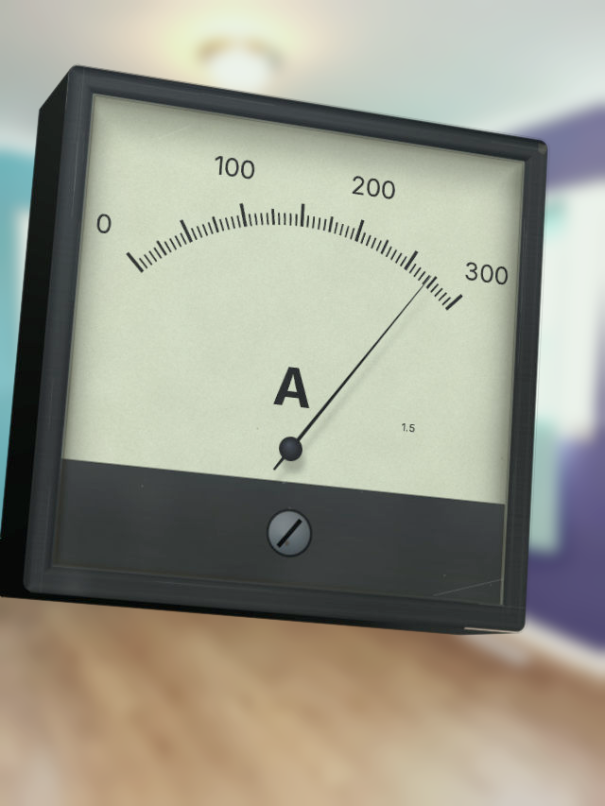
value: **270** A
